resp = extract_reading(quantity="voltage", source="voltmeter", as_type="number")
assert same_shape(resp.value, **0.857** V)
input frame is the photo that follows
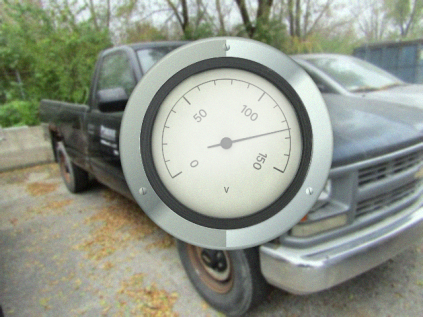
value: **125** V
